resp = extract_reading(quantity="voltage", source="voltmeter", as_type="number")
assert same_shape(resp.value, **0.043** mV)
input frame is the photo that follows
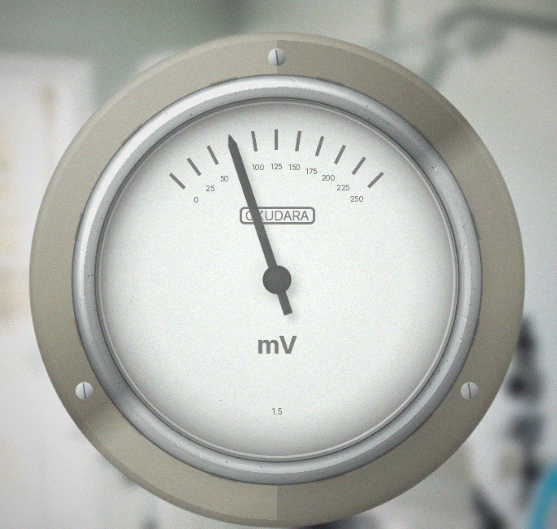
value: **75** mV
